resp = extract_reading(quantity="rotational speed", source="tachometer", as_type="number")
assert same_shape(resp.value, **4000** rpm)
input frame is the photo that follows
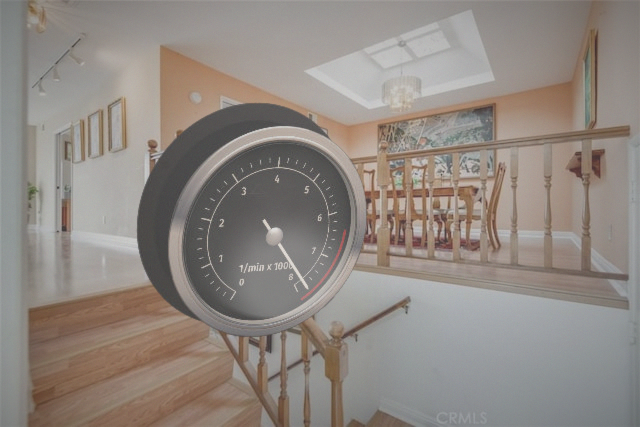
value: **7800** rpm
